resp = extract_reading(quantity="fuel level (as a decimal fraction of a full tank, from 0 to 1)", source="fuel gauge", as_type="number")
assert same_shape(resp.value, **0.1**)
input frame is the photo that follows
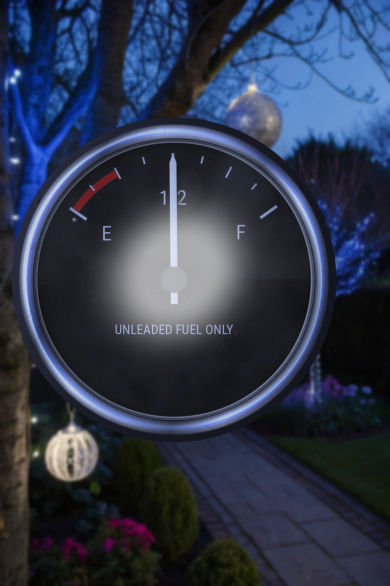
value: **0.5**
